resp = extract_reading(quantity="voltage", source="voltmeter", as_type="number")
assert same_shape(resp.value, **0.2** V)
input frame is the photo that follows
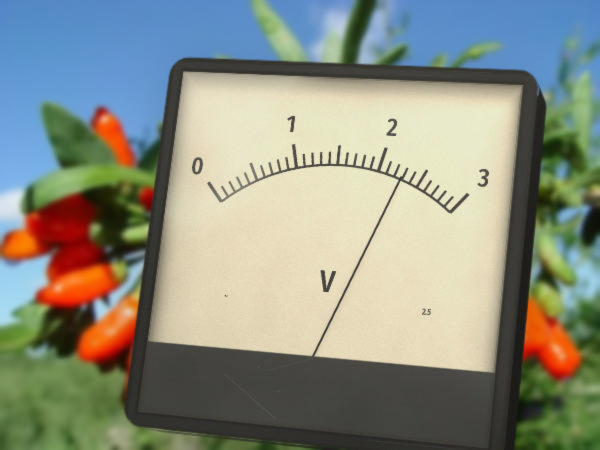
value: **2.3** V
